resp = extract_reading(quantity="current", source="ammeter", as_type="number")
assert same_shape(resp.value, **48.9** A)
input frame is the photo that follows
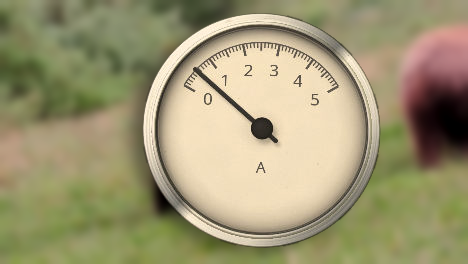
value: **0.5** A
